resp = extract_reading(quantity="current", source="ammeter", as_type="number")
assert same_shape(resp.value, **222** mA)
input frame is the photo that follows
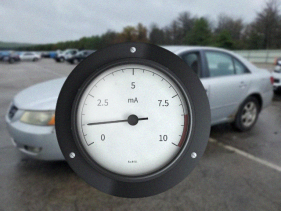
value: **1** mA
